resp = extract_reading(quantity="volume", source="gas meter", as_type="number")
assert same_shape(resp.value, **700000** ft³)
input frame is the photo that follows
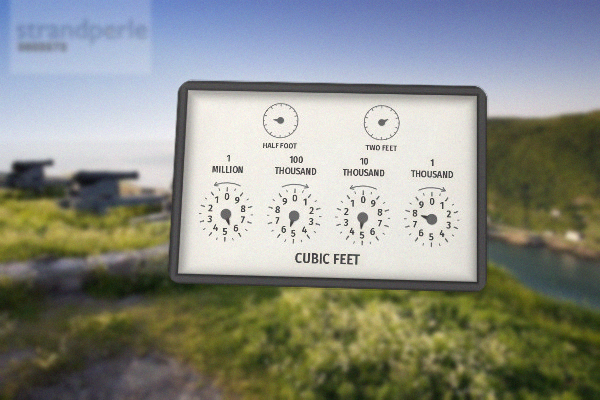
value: **554800** ft³
